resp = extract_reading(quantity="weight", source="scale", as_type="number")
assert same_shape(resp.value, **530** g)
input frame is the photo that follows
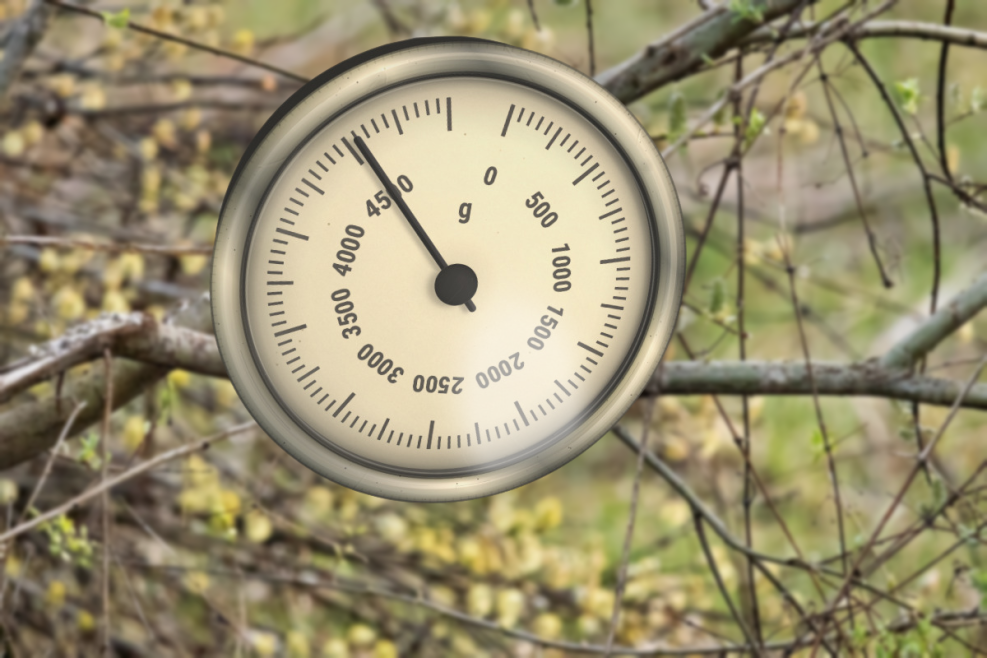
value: **4550** g
